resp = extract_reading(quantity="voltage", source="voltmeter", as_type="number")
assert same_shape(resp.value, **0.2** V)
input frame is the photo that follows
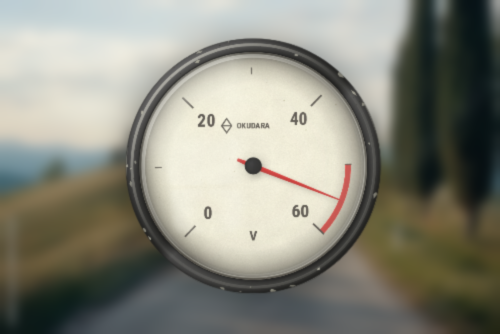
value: **55** V
